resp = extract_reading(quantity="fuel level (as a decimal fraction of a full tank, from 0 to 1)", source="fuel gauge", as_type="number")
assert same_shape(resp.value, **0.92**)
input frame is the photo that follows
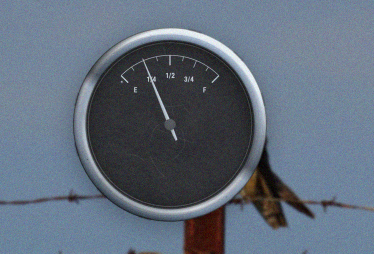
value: **0.25**
